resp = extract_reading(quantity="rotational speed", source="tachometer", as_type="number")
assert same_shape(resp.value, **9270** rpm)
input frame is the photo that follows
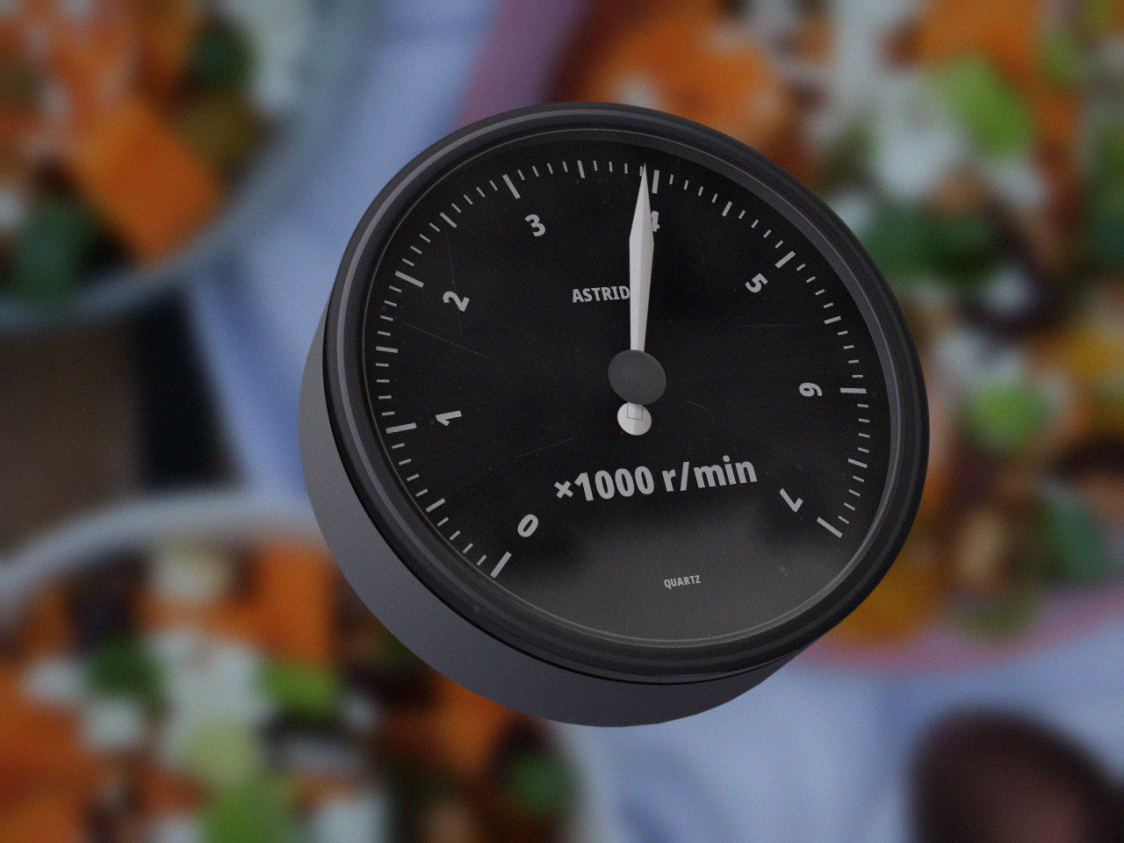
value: **3900** rpm
